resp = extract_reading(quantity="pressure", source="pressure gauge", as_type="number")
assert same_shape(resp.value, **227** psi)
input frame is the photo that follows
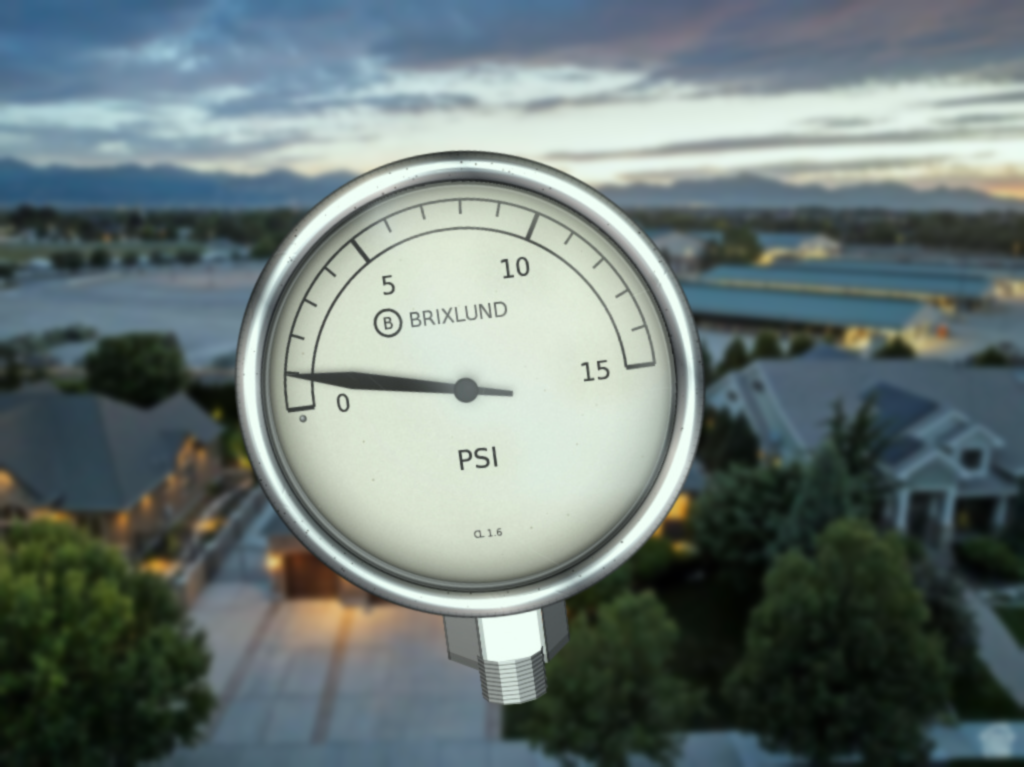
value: **1** psi
